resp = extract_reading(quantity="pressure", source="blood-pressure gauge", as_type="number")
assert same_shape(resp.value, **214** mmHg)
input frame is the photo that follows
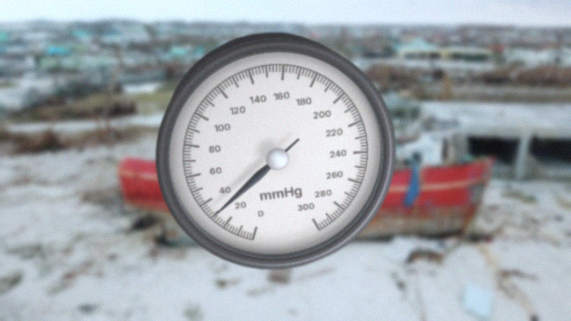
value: **30** mmHg
